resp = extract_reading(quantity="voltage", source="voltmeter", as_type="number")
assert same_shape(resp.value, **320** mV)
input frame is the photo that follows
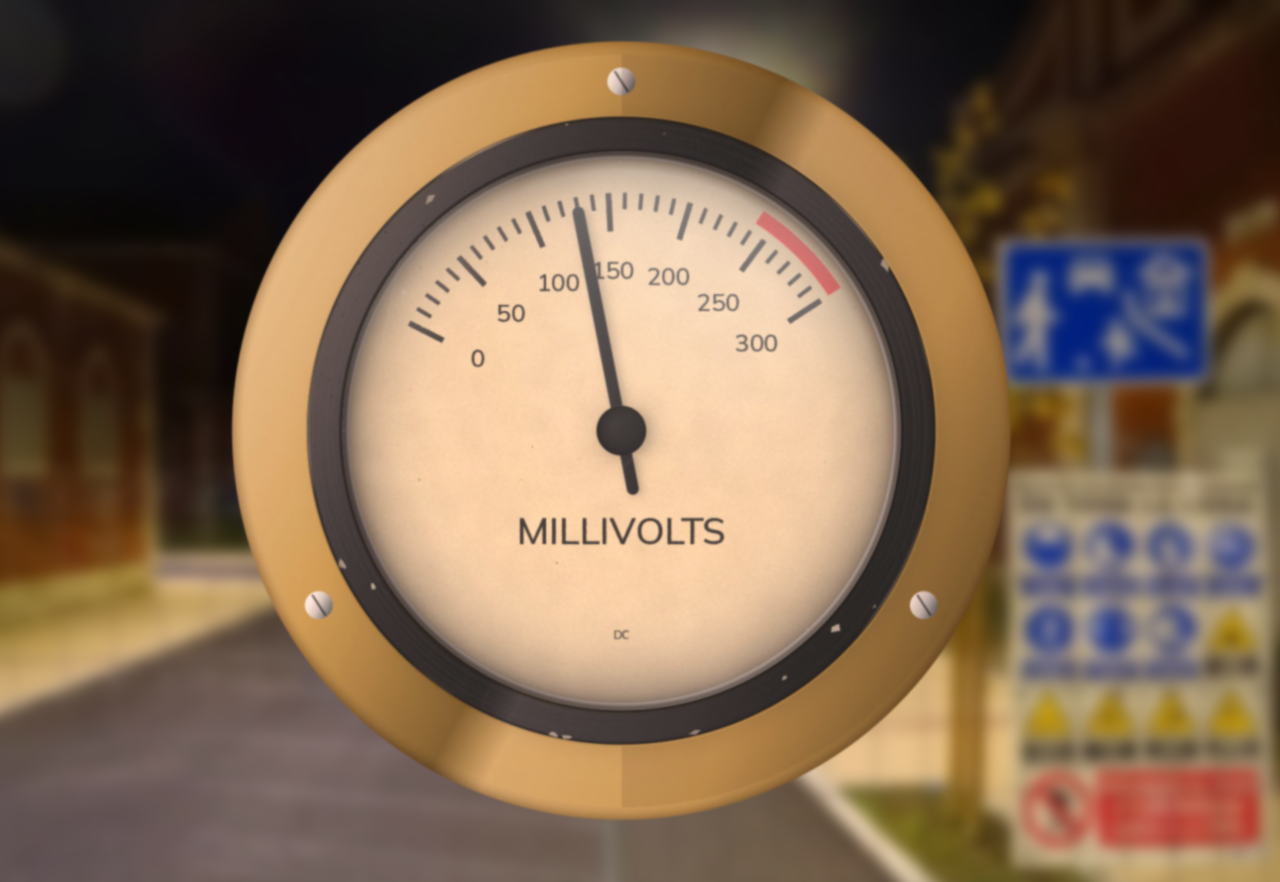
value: **130** mV
